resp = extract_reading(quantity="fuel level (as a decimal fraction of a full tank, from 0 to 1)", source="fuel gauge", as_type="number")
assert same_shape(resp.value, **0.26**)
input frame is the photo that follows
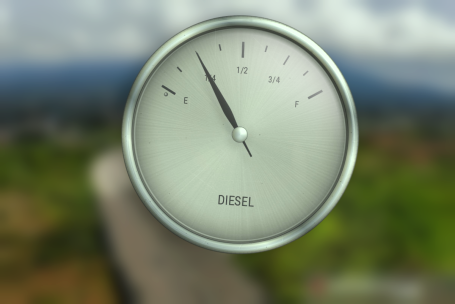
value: **0.25**
